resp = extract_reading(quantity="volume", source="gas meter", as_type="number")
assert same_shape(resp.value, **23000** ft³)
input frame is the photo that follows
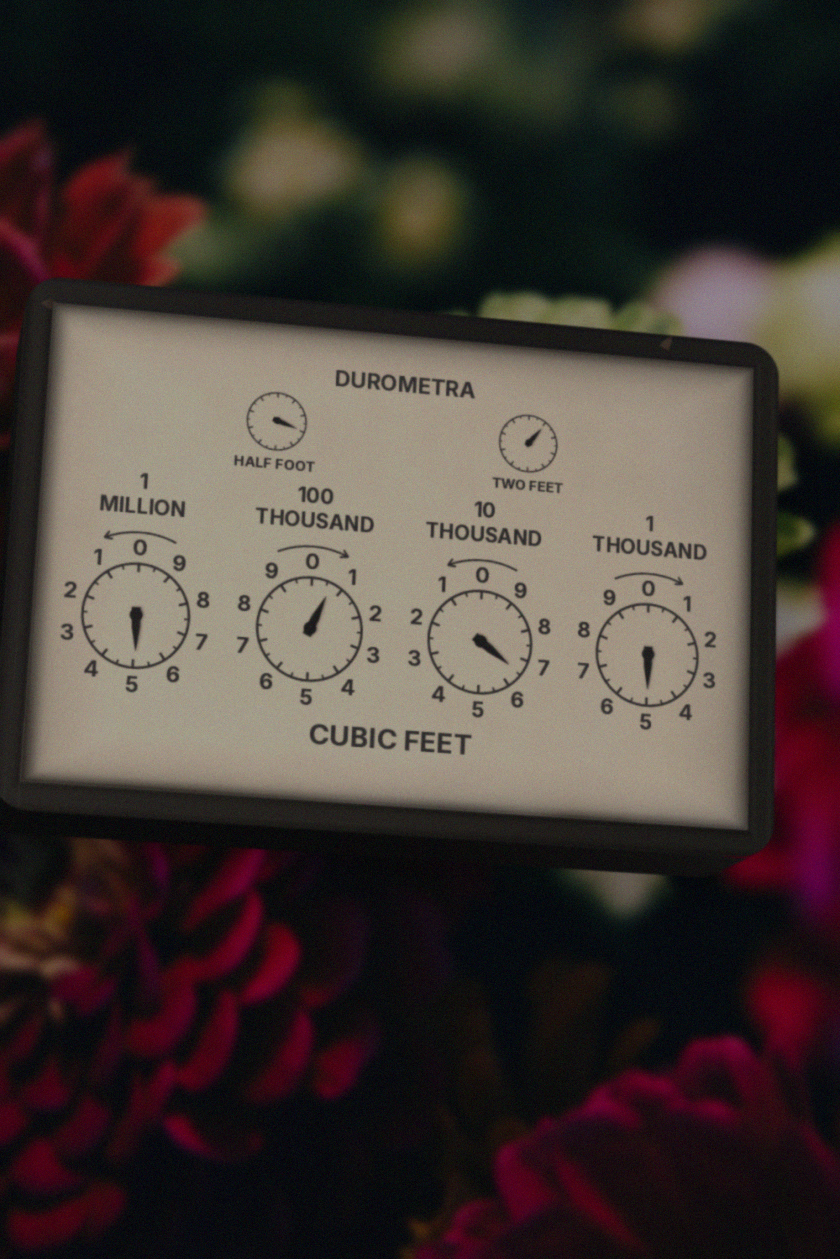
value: **506500** ft³
